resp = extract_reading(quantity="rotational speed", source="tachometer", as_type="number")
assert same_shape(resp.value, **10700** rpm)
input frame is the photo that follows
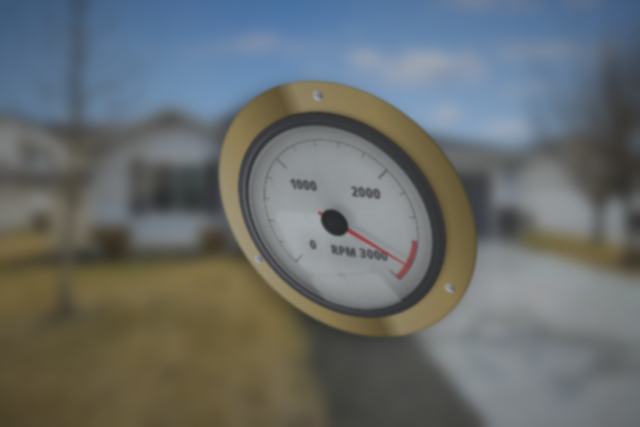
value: **2800** rpm
